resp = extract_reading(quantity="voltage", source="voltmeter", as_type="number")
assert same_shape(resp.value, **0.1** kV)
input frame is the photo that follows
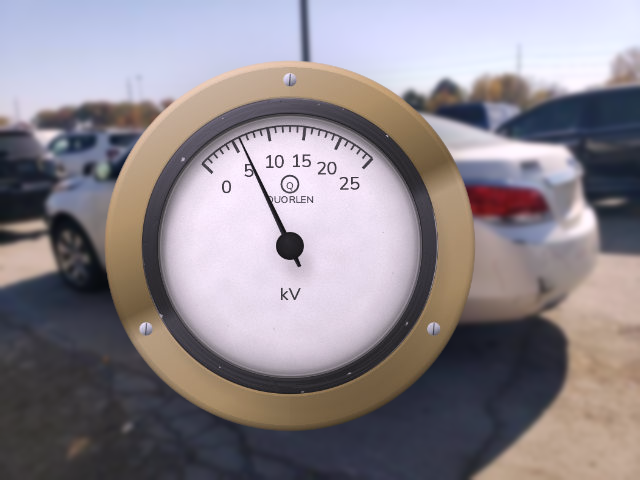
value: **6** kV
